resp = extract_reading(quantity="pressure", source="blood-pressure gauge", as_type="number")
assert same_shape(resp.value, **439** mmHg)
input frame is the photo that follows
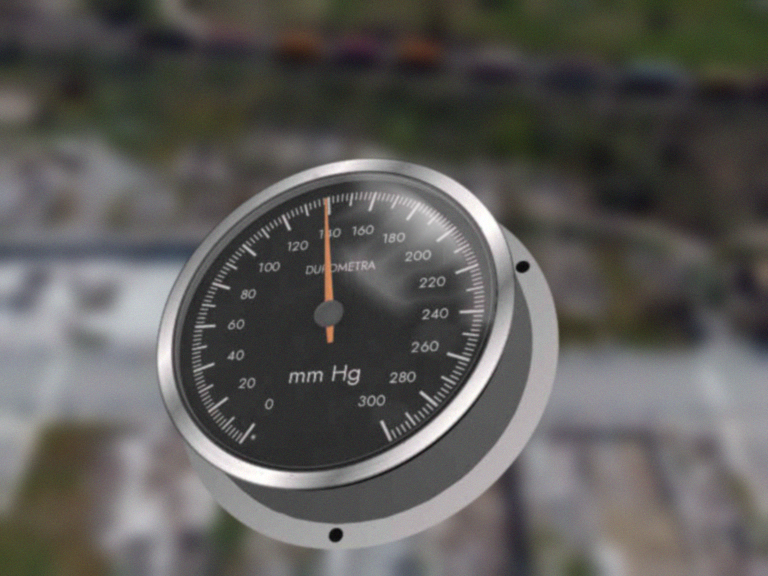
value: **140** mmHg
